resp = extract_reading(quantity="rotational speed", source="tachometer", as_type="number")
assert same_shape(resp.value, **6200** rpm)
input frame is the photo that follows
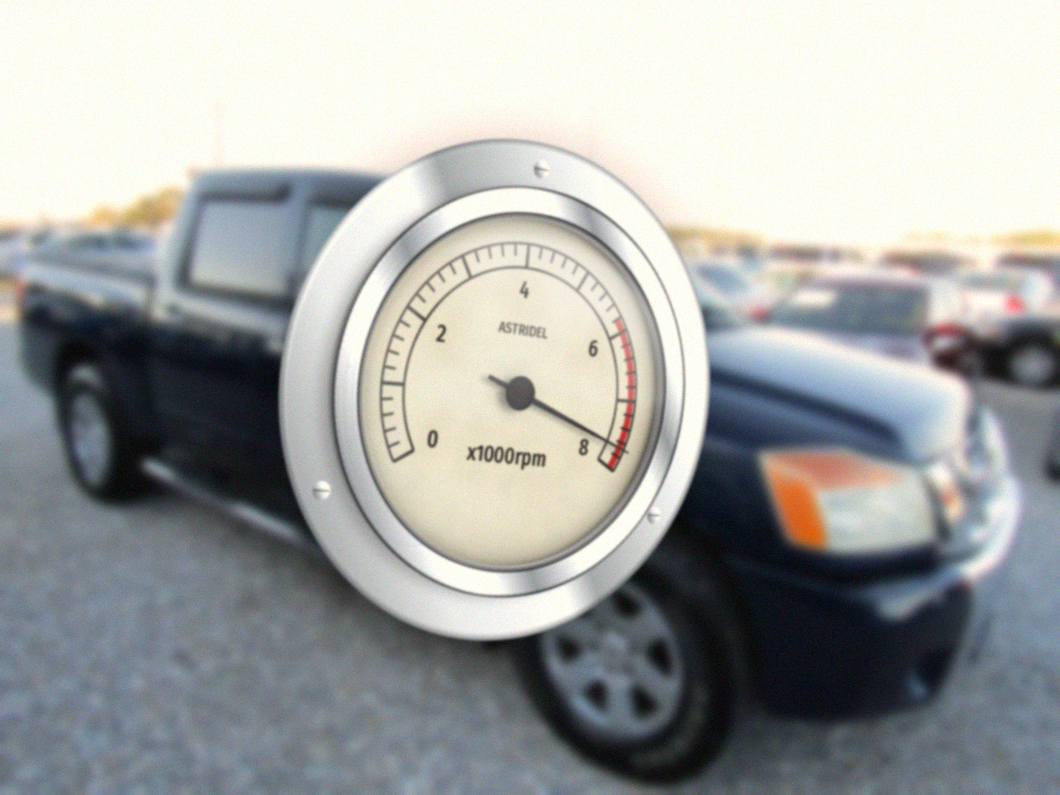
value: **7700** rpm
